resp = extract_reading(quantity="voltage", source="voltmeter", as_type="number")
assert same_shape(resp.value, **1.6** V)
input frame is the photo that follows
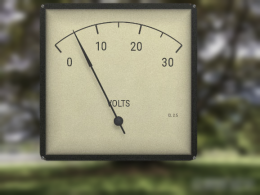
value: **5** V
